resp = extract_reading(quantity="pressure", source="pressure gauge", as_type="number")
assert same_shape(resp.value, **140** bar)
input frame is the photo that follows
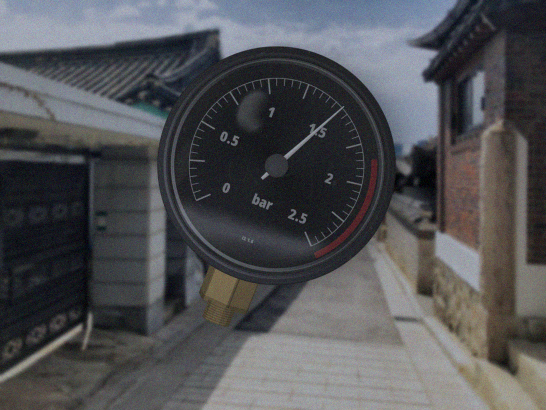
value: **1.5** bar
